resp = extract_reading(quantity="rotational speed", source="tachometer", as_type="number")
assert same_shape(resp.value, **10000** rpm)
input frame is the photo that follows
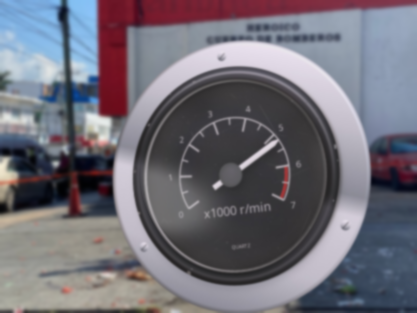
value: **5250** rpm
